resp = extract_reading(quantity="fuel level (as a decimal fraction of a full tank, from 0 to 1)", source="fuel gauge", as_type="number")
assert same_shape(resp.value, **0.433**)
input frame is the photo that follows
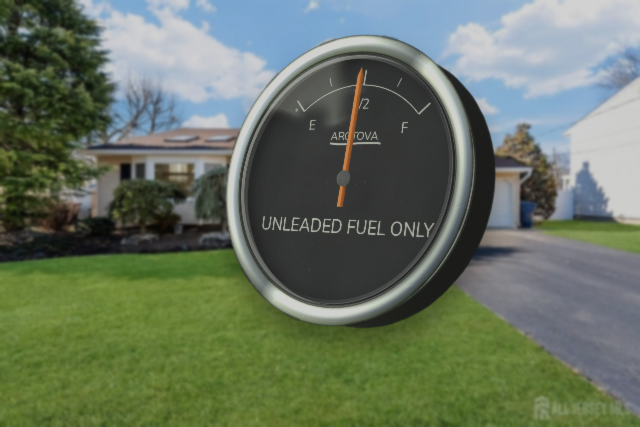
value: **0.5**
